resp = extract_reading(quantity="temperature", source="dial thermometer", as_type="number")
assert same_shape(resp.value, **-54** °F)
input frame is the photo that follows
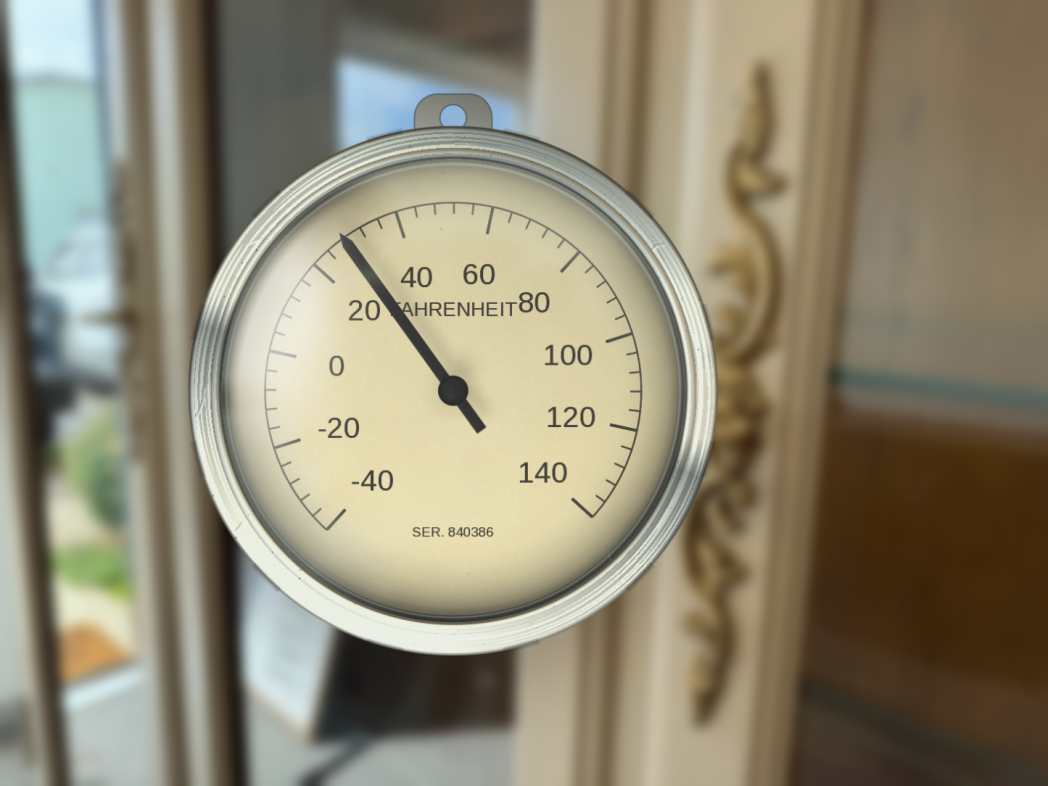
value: **28** °F
